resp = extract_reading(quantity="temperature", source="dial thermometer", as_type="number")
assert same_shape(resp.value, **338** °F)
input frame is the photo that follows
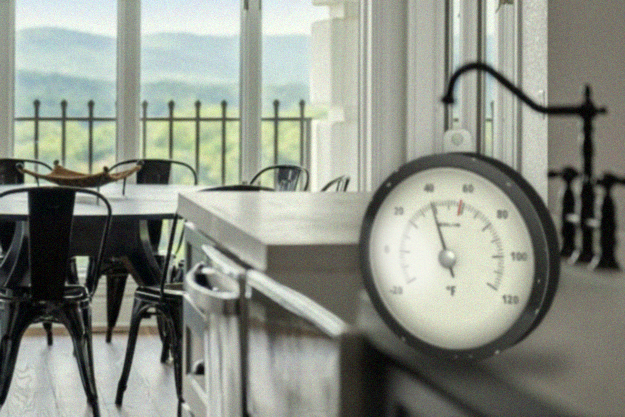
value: **40** °F
